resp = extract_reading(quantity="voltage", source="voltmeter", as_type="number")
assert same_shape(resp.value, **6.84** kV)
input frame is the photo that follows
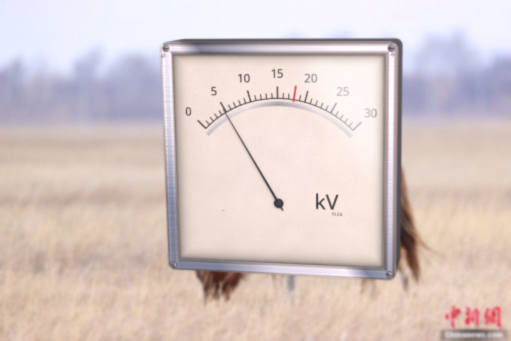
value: **5** kV
